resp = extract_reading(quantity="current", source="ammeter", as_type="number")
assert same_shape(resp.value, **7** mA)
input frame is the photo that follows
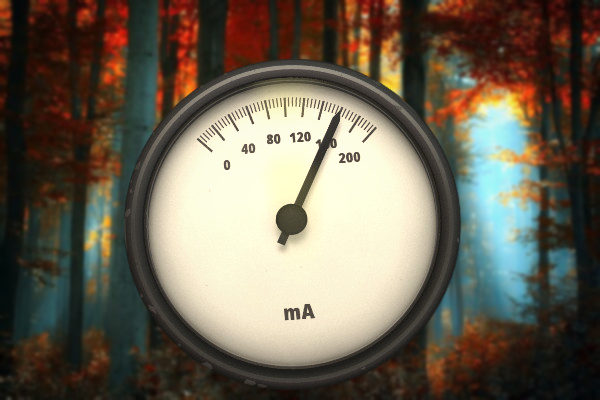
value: **160** mA
